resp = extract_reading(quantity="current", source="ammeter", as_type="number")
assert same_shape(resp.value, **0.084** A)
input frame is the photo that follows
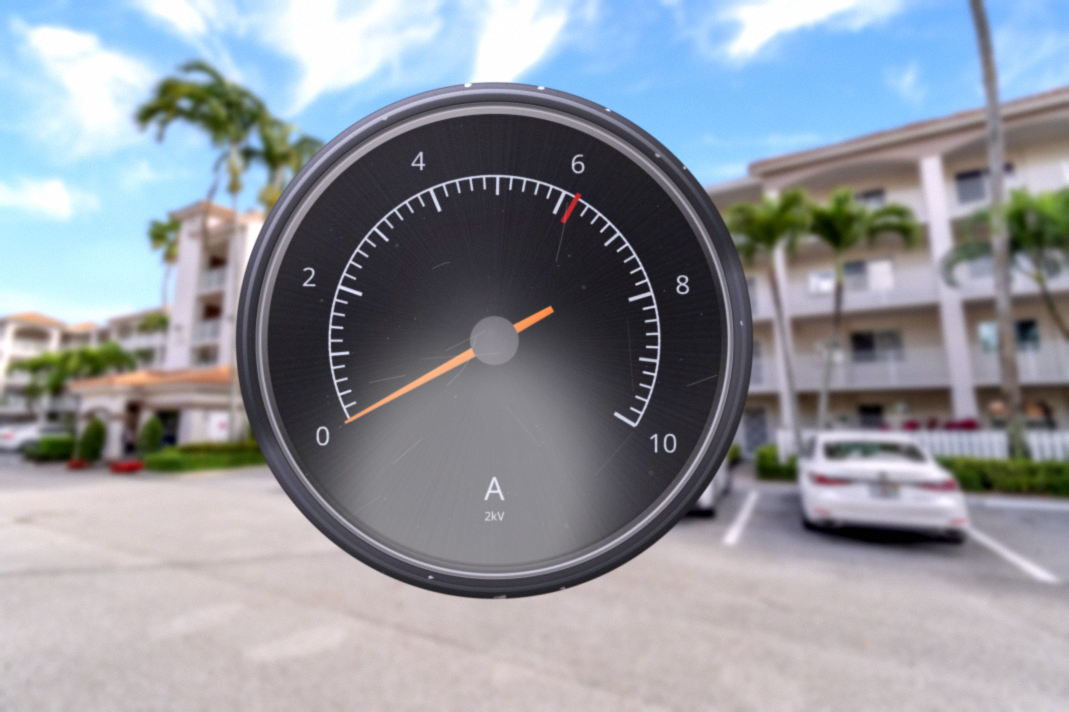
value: **0** A
